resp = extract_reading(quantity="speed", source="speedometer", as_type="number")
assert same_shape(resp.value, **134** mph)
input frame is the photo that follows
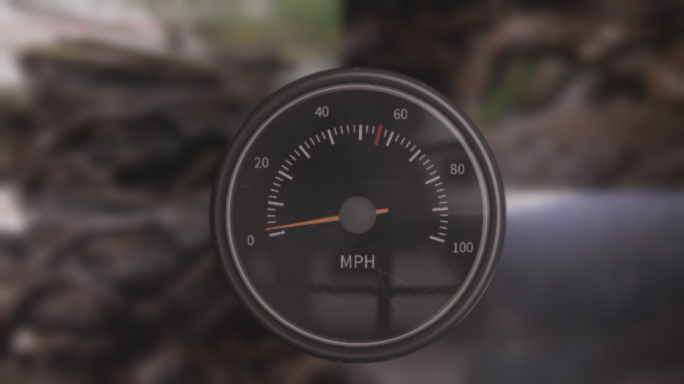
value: **2** mph
